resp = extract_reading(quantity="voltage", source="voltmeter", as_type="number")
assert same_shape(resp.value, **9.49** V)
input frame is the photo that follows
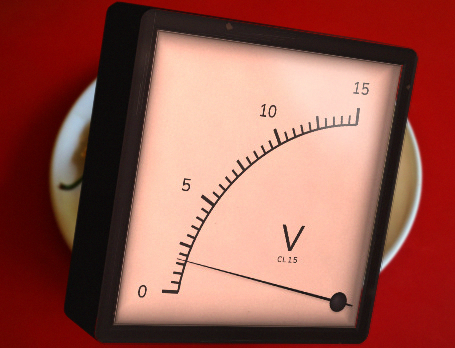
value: **1.75** V
